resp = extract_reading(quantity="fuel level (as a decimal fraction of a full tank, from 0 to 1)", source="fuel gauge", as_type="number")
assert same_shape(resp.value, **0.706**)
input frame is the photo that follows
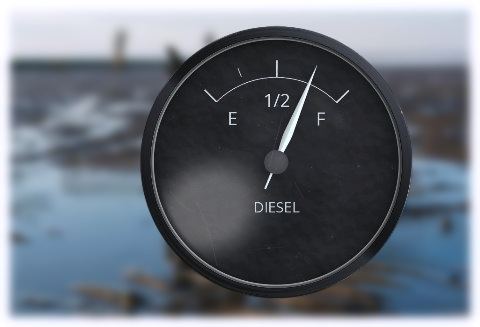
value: **0.75**
